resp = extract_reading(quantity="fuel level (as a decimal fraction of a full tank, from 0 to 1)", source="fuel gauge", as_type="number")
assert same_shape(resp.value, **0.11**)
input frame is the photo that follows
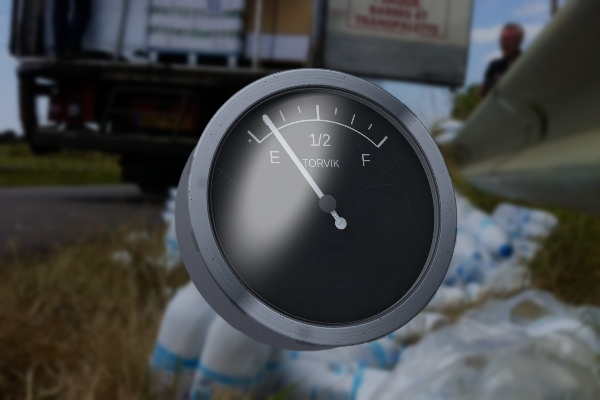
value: **0.125**
